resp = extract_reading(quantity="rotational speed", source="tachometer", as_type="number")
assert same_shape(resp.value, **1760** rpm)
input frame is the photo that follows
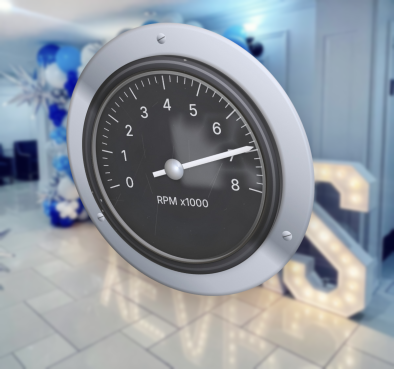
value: **6900** rpm
